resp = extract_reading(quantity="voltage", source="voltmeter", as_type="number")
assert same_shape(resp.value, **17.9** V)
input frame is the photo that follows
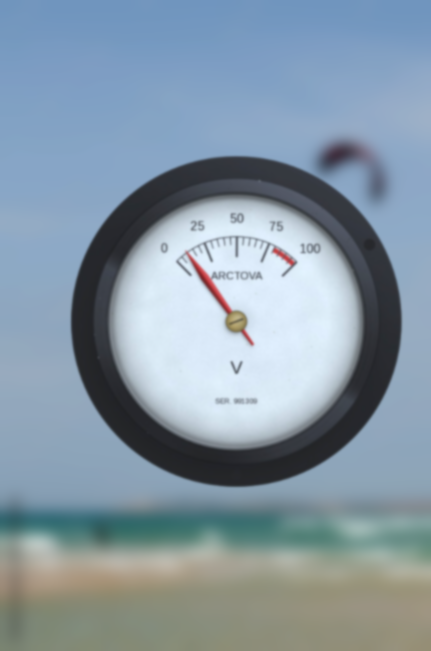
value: **10** V
